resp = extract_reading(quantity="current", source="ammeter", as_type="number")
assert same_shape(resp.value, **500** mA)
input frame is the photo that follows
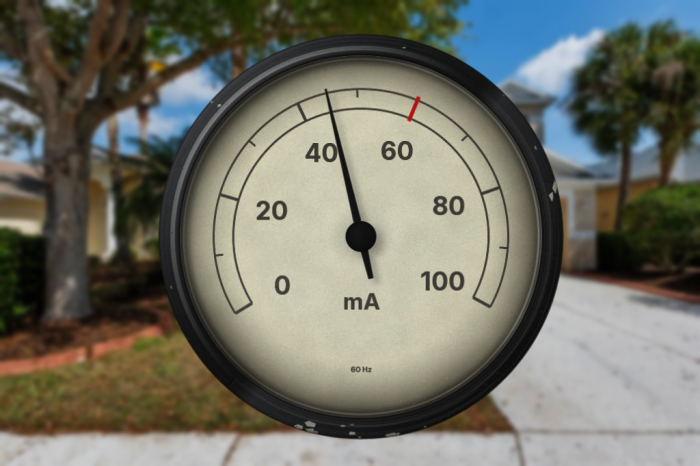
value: **45** mA
